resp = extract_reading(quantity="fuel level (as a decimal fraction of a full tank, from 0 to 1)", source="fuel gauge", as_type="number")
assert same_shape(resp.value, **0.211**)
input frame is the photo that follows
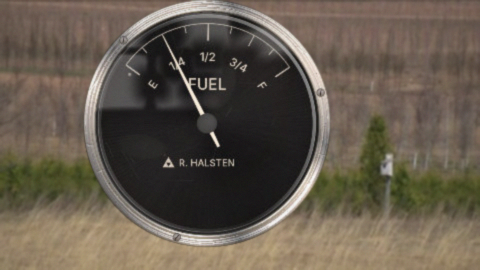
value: **0.25**
